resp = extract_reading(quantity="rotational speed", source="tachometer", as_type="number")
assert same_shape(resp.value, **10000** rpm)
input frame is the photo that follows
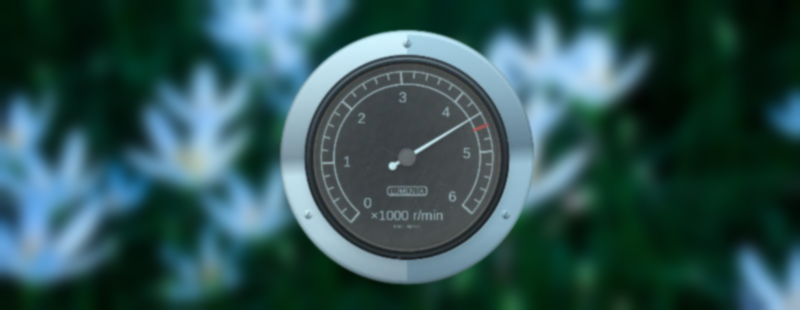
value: **4400** rpm
